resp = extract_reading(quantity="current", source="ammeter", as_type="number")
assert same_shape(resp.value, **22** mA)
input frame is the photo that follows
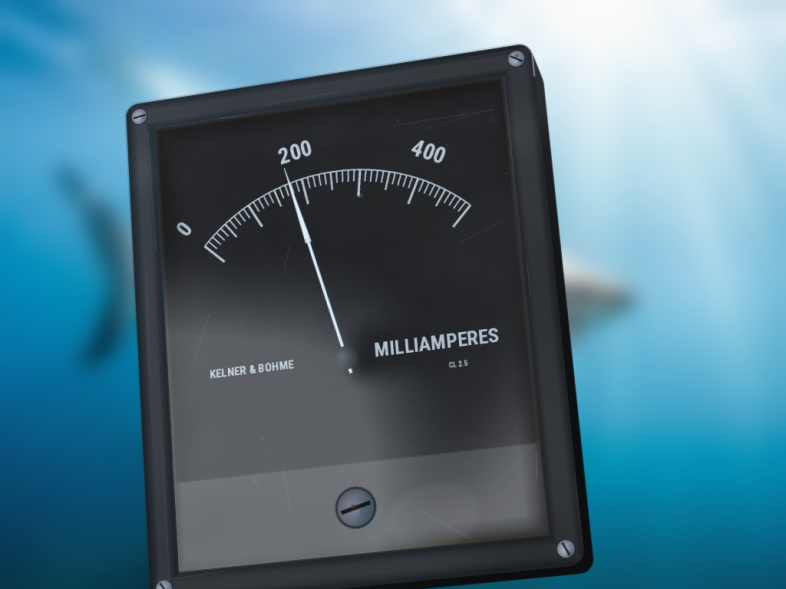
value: **180** mA
